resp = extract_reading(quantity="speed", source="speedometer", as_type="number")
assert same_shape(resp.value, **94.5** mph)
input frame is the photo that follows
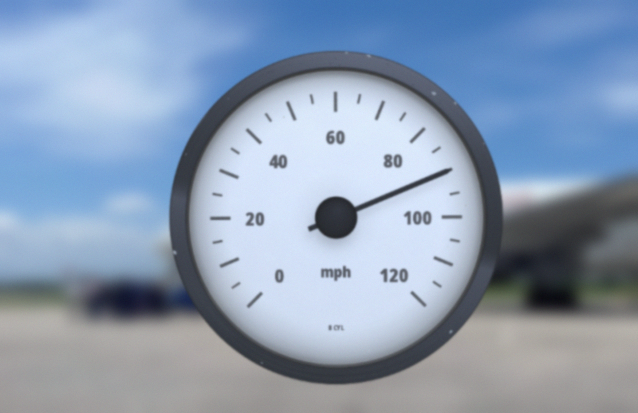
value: **90** mph
